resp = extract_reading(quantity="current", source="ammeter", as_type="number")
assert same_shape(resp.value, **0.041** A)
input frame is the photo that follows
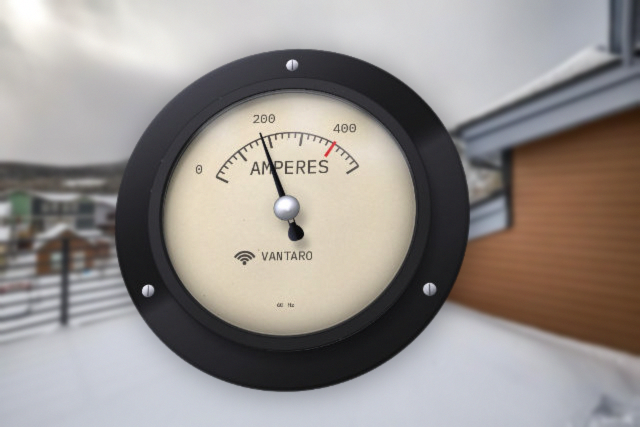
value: **180** A
